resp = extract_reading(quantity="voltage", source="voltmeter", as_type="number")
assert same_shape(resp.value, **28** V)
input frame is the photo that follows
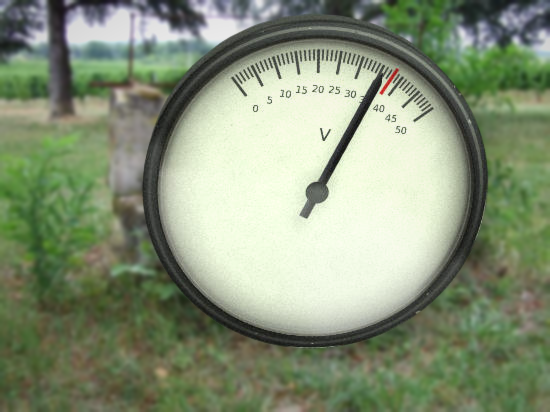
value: **35** V
